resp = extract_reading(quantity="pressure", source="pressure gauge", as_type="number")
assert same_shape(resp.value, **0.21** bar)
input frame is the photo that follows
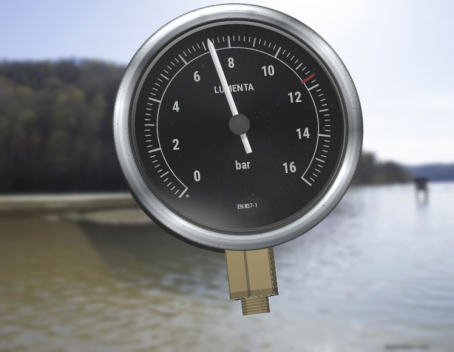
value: **7.2** bar
